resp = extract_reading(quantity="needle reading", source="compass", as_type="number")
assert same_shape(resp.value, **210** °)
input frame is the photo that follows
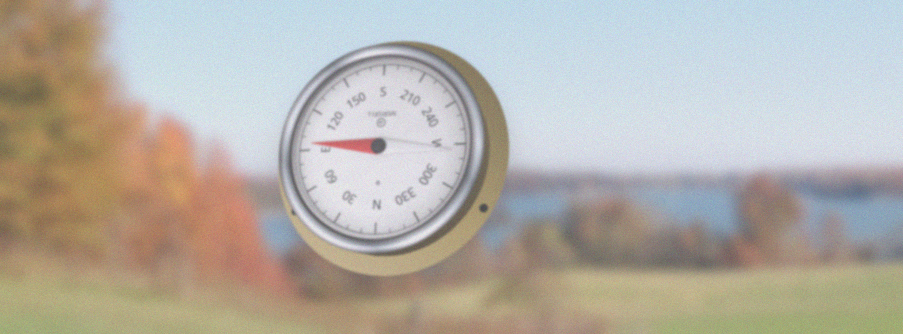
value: **95** °
